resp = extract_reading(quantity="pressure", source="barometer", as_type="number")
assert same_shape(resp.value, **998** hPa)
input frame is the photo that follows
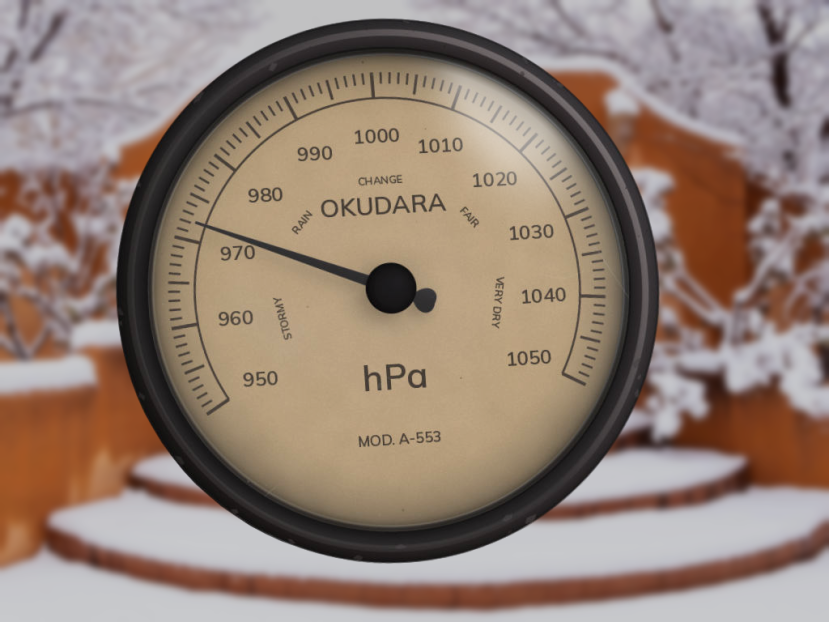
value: **972** hPa
